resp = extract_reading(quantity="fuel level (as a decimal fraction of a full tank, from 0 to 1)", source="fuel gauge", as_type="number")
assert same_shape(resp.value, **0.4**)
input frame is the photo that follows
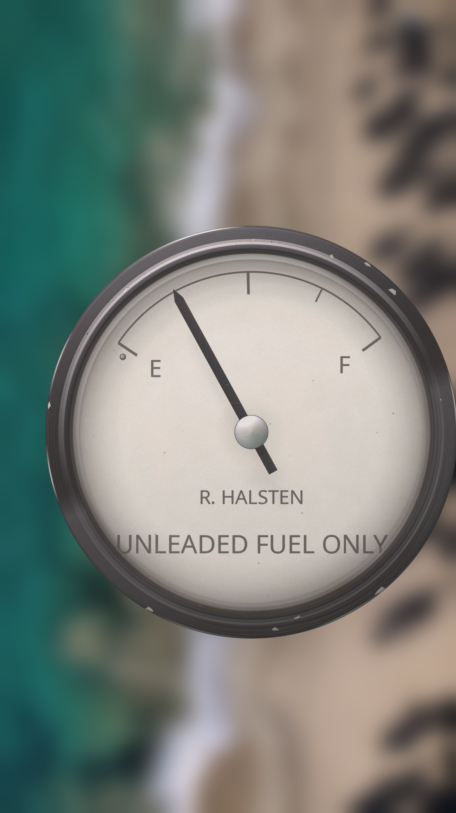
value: **0.25**
